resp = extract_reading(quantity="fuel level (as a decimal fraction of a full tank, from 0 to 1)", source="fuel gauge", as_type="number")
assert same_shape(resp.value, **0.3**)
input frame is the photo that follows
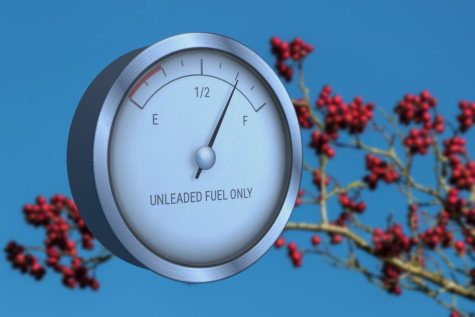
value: **0.75**
